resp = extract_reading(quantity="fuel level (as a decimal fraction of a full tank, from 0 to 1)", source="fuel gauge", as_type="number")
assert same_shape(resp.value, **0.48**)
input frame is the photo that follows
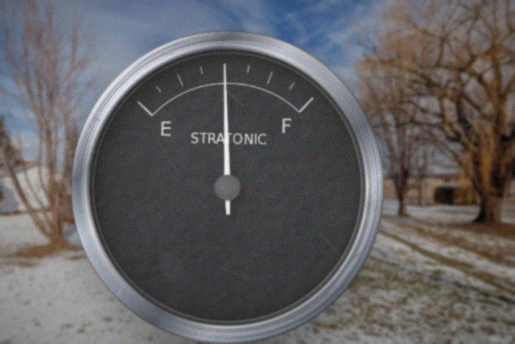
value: **0.5**
